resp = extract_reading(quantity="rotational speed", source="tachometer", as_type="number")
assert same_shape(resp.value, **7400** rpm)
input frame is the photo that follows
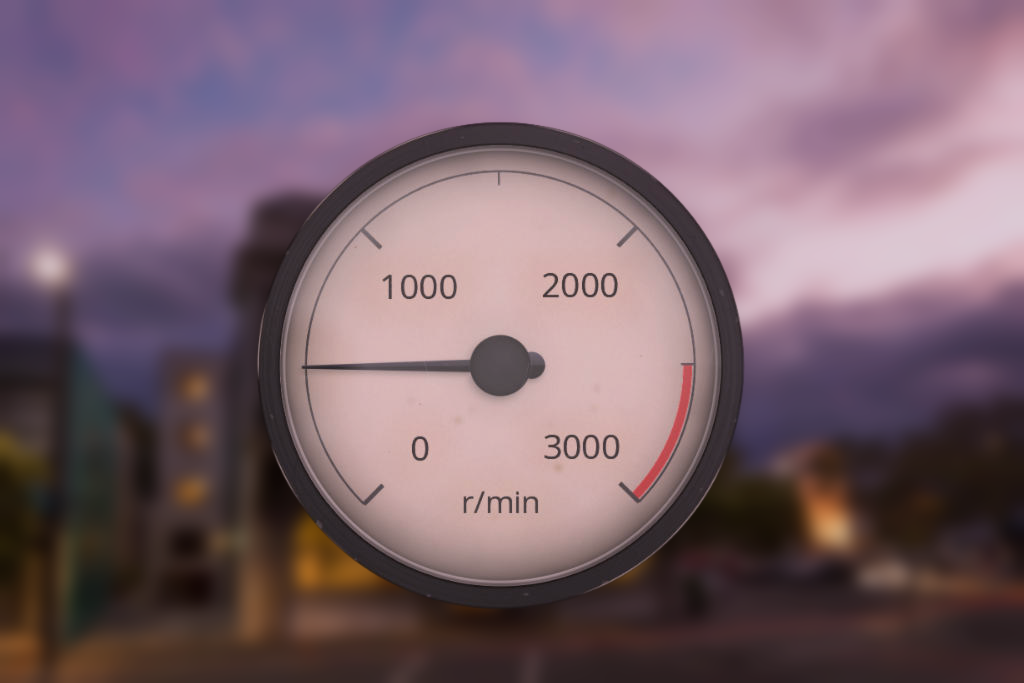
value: **500** rpm
